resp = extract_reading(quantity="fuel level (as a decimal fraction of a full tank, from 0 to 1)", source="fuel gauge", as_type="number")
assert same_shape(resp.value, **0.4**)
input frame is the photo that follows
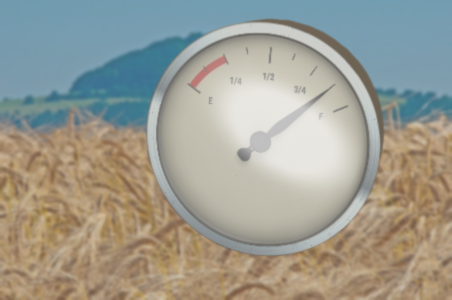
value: **0.875**
